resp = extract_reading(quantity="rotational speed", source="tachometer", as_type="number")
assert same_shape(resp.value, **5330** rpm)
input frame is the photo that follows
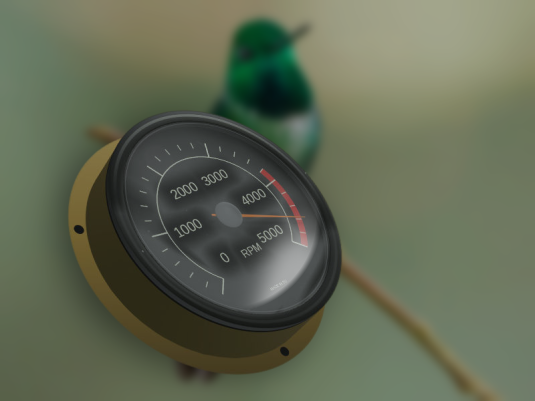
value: **4600** rpm
